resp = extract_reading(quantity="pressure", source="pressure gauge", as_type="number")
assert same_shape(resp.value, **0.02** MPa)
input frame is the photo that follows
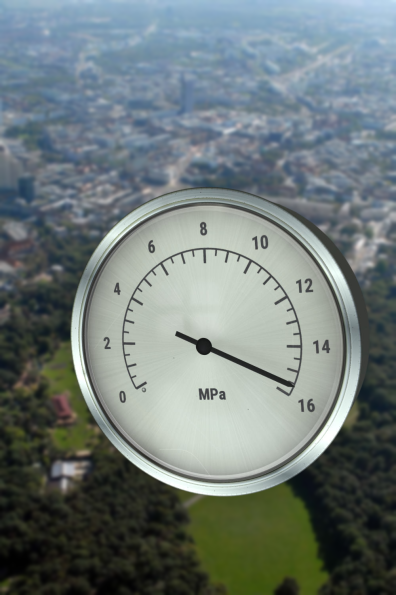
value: **15.5** MPa
